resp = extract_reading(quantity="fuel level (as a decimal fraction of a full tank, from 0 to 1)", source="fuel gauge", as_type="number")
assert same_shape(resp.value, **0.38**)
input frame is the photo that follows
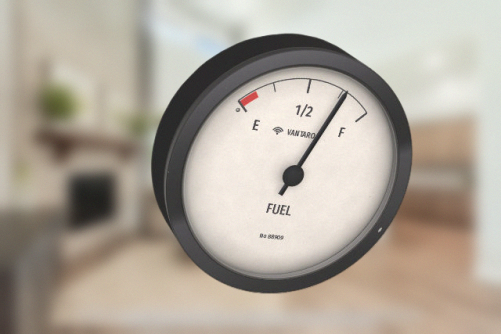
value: **0.75**
